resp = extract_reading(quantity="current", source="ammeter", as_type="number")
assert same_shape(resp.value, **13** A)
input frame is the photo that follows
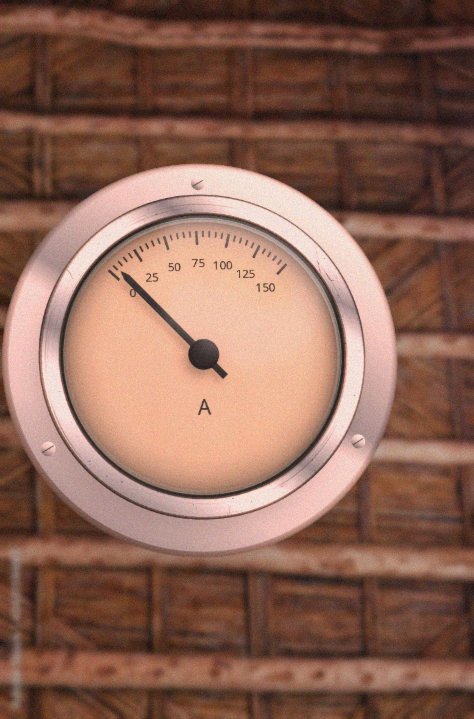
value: **5** A
